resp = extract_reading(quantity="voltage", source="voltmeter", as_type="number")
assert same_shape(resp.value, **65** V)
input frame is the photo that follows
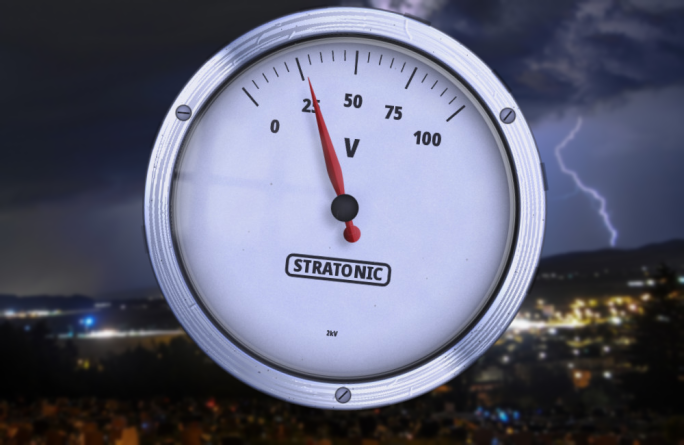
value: **27.5** V
